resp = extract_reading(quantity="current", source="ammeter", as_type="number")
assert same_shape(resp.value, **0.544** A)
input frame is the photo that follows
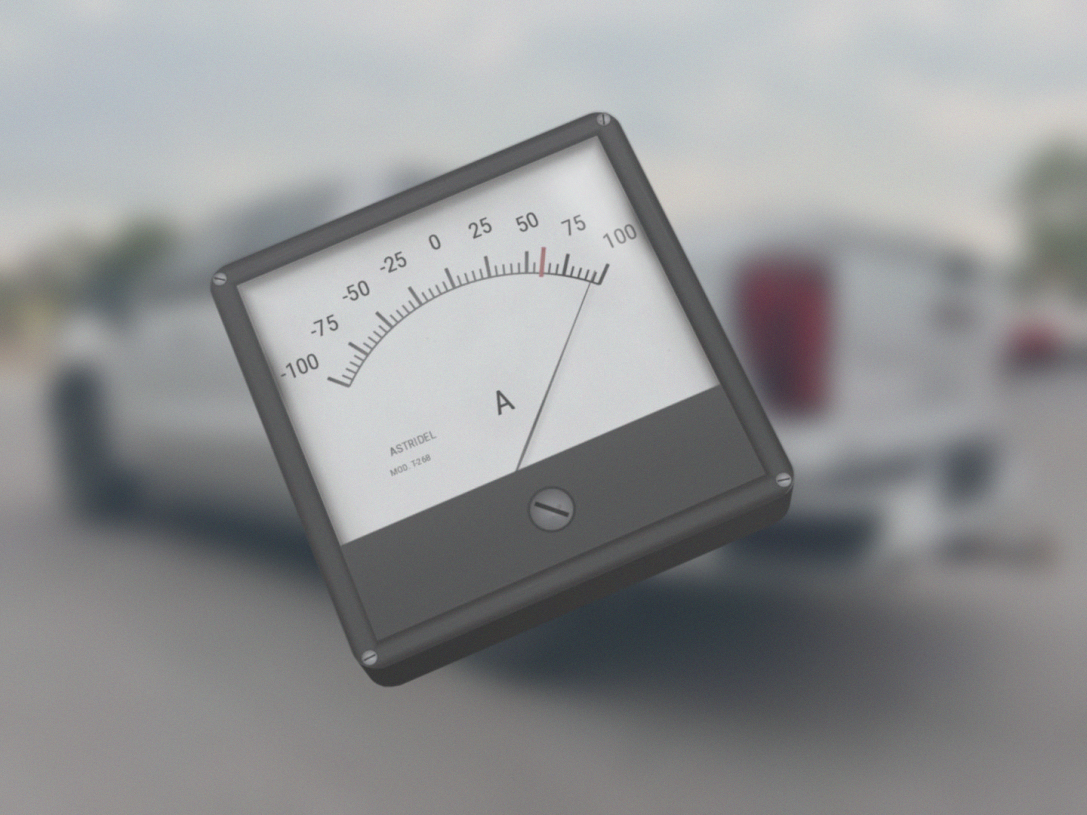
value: **95** A
